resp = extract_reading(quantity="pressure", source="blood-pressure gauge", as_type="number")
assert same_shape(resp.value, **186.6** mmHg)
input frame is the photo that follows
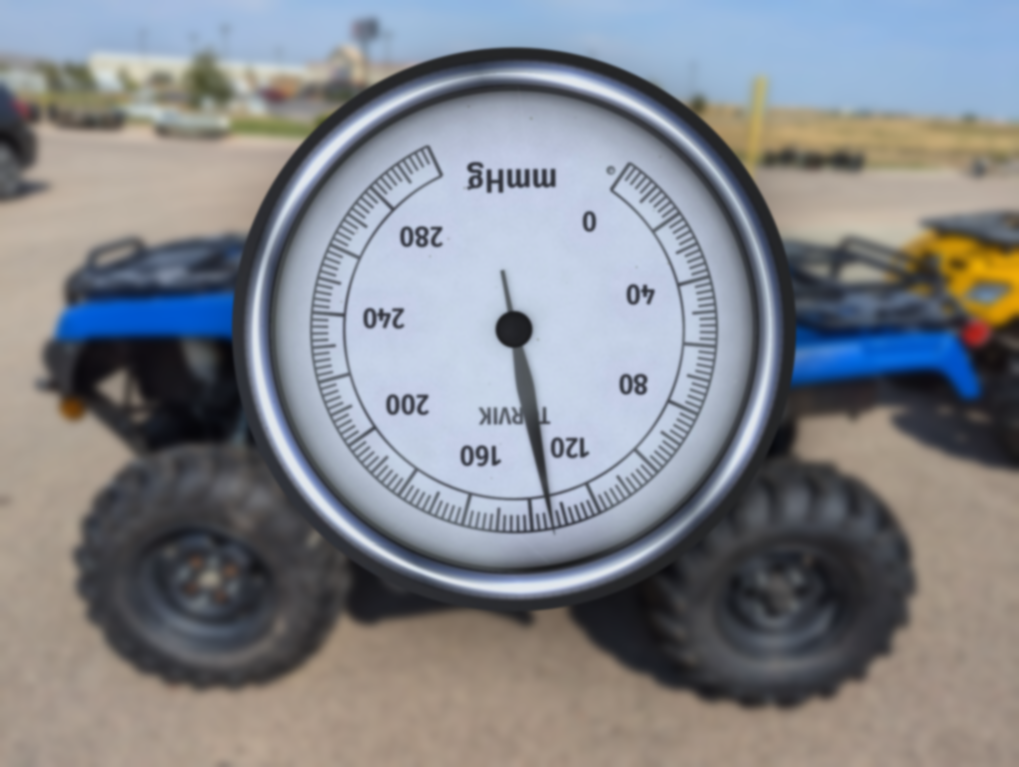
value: **134** mmHg
